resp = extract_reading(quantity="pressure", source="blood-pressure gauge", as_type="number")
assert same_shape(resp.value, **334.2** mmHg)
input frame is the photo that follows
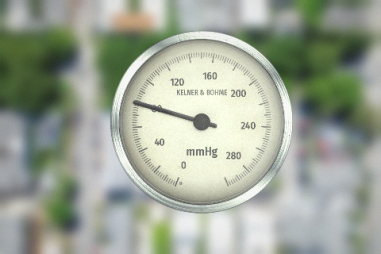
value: **80** mmHg
